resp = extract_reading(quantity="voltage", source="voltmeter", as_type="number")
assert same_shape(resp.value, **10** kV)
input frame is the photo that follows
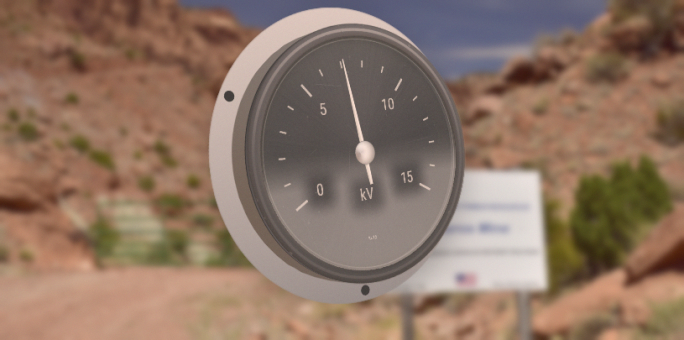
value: **7** kV
